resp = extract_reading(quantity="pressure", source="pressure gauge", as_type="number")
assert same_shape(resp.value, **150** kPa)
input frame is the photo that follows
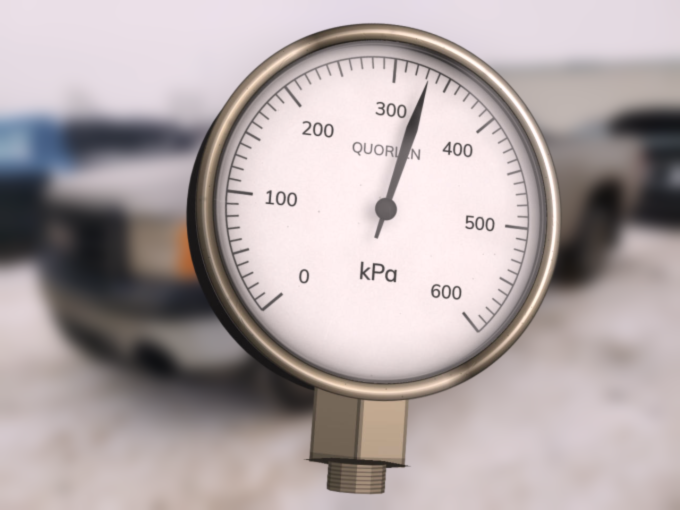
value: **330** kPa
